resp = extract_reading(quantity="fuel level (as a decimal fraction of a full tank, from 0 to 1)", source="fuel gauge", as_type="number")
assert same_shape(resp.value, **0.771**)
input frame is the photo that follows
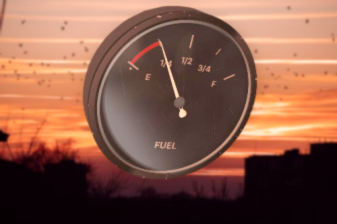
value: **0.25**
